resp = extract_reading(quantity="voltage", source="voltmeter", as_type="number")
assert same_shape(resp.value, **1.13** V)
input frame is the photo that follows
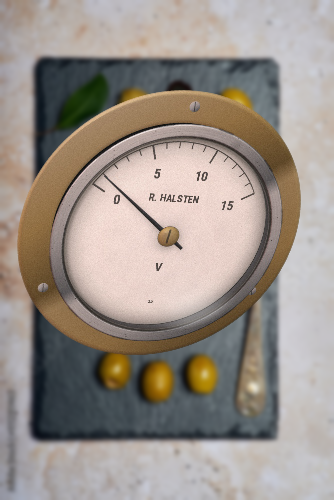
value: **1** V
